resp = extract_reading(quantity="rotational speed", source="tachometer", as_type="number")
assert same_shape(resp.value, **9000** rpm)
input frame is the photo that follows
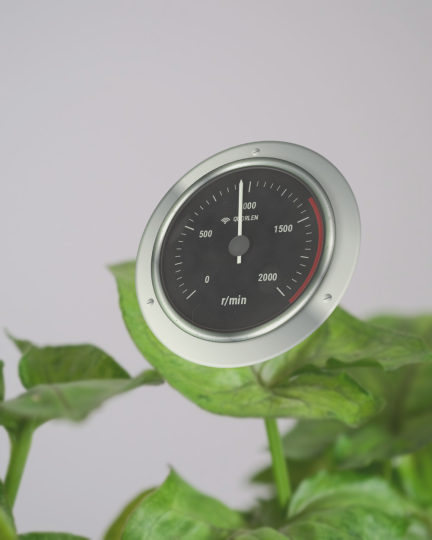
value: **950** rpm
